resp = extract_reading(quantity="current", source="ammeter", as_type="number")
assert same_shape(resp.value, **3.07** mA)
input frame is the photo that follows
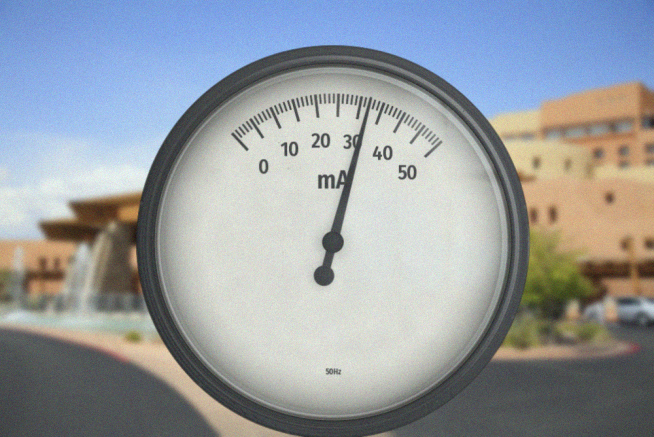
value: **32** mA
